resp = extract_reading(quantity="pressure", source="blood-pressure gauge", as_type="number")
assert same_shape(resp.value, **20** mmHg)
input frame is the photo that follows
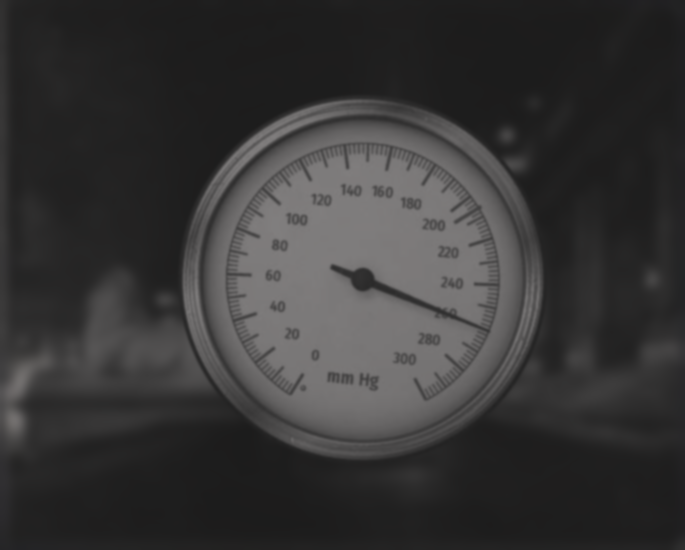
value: **260** mmHg
